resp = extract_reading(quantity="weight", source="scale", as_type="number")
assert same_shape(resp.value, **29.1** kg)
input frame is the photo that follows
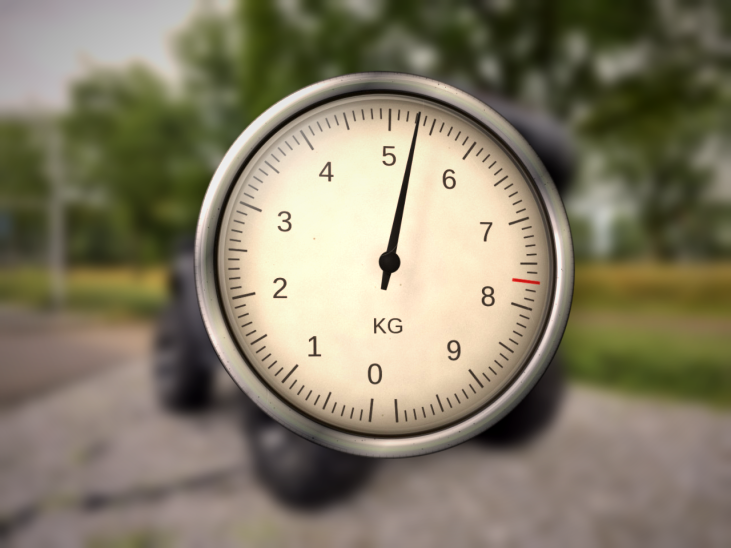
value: **5.3** kg
